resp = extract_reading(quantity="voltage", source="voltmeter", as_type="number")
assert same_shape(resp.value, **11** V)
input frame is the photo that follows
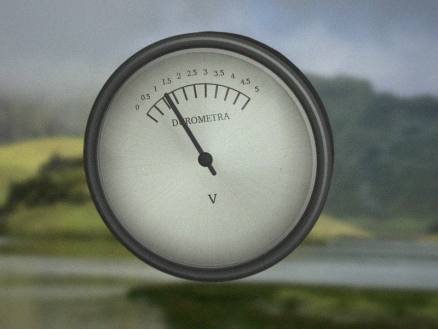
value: **1.25** V
